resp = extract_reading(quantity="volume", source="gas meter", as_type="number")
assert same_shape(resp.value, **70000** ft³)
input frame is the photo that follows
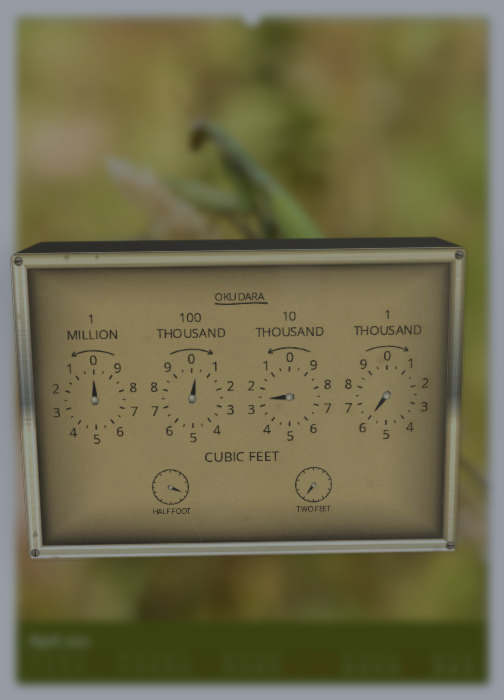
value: **2600** ft³
